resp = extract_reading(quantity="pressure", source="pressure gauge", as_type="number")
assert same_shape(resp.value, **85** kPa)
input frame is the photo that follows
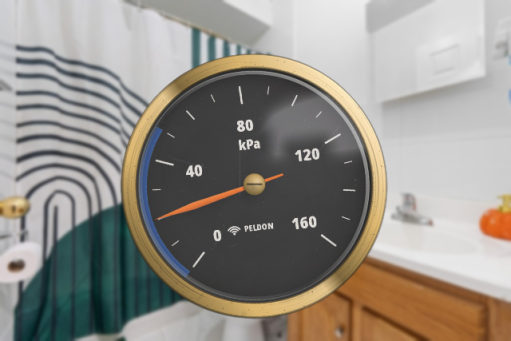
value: **20** kPa
